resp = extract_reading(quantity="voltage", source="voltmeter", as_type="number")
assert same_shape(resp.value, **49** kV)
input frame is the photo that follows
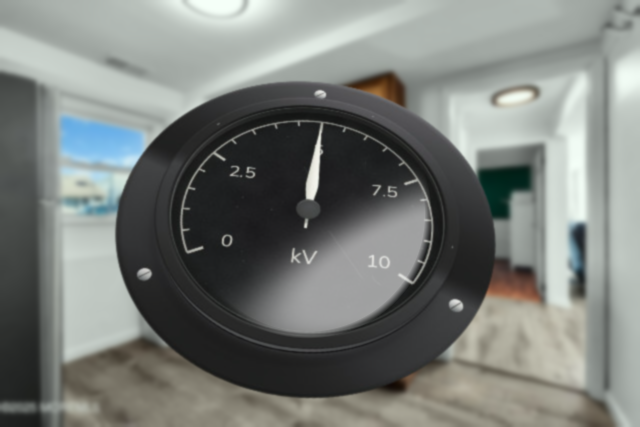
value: **5** kV
